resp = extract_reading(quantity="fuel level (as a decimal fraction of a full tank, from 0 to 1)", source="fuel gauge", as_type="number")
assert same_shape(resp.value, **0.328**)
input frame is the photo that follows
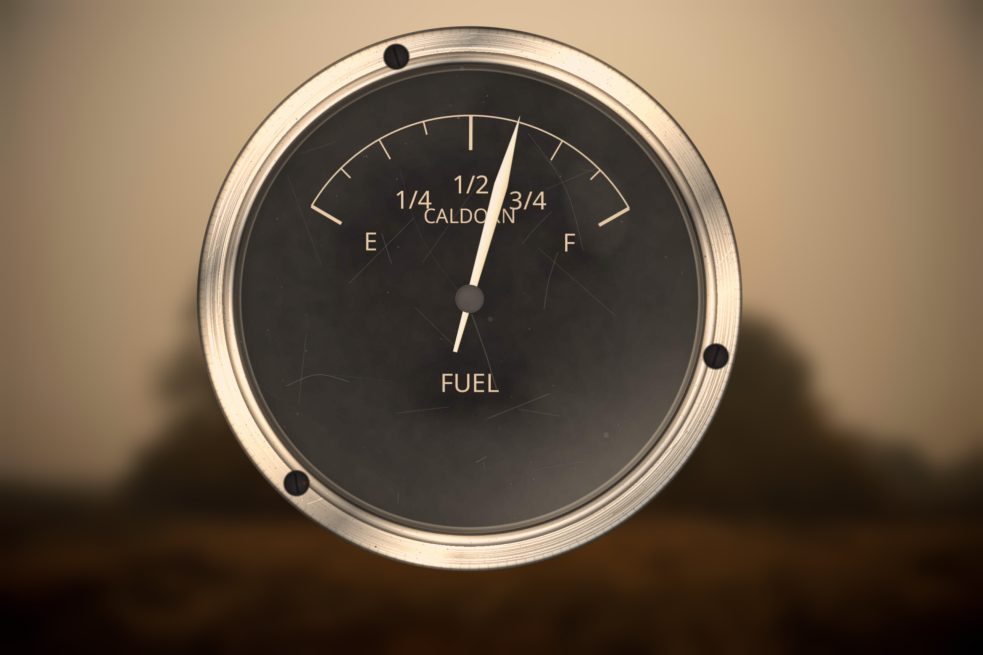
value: **0.625**
